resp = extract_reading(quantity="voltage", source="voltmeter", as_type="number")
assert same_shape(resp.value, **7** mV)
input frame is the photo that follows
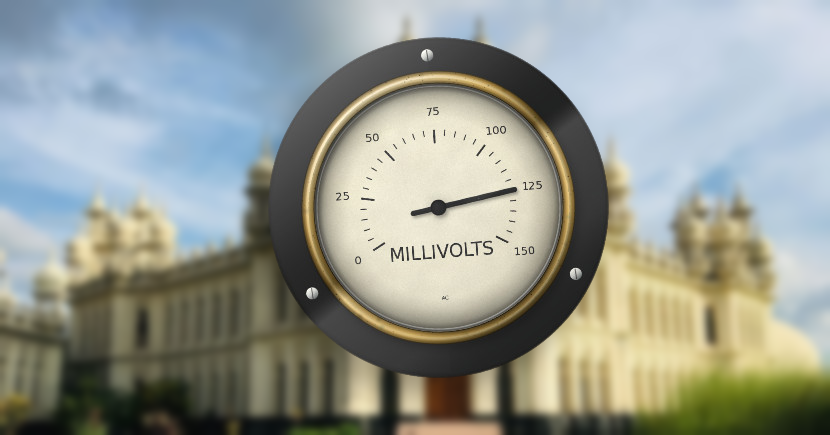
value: **125** mV
